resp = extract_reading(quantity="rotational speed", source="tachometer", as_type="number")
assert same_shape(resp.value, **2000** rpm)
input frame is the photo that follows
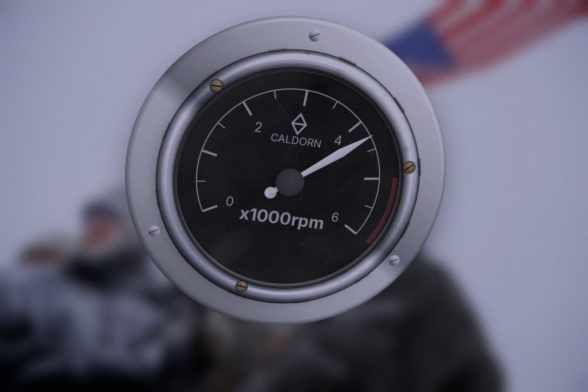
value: **4250** rpm
